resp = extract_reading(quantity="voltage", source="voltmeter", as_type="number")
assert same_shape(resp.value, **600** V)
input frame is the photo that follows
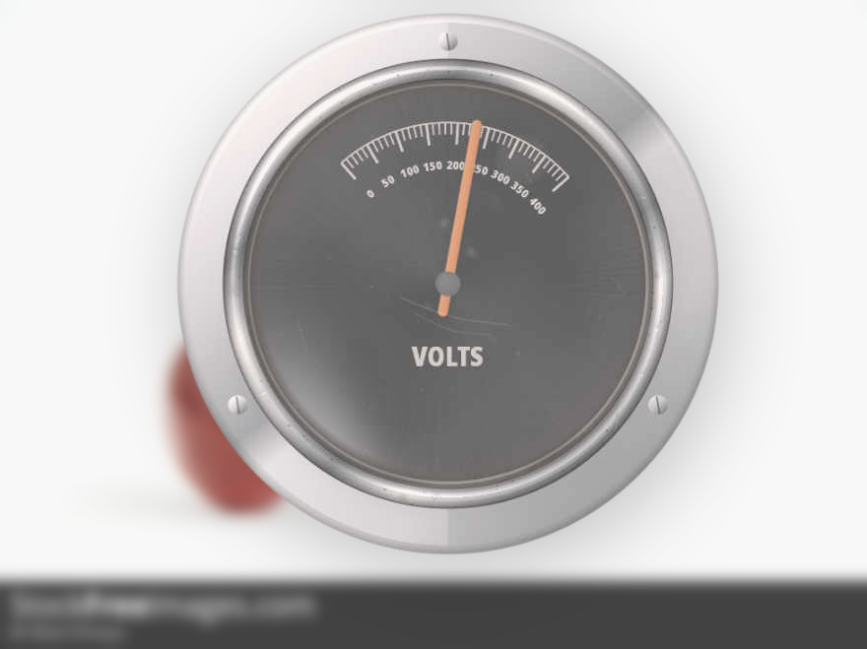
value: **230** V
